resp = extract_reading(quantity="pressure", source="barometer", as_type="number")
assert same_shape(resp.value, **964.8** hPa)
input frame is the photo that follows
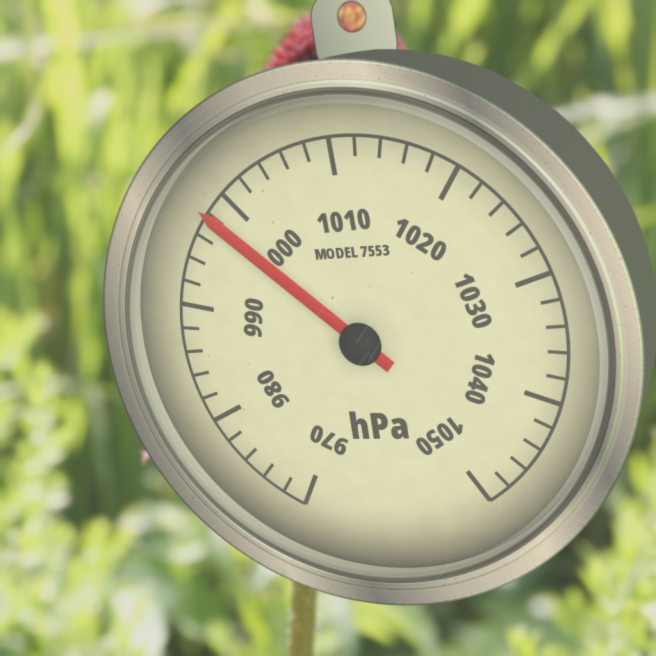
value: **998** hPa
